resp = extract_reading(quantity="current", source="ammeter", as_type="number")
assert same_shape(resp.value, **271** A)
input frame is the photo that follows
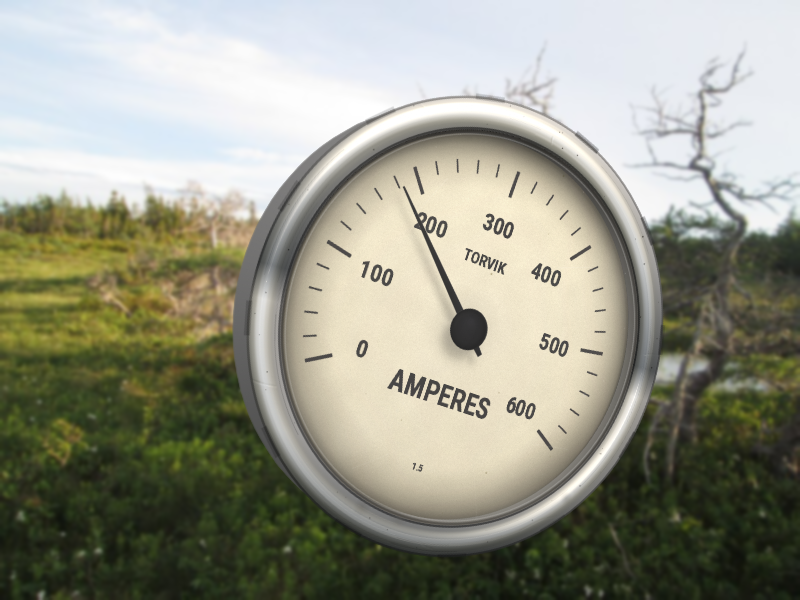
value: **180** A
